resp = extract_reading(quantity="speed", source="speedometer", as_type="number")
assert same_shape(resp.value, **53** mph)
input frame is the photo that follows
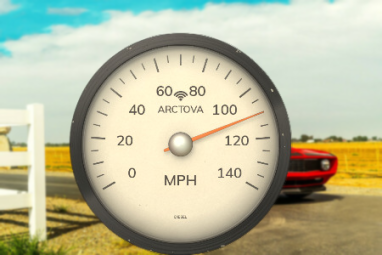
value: **110** mph
